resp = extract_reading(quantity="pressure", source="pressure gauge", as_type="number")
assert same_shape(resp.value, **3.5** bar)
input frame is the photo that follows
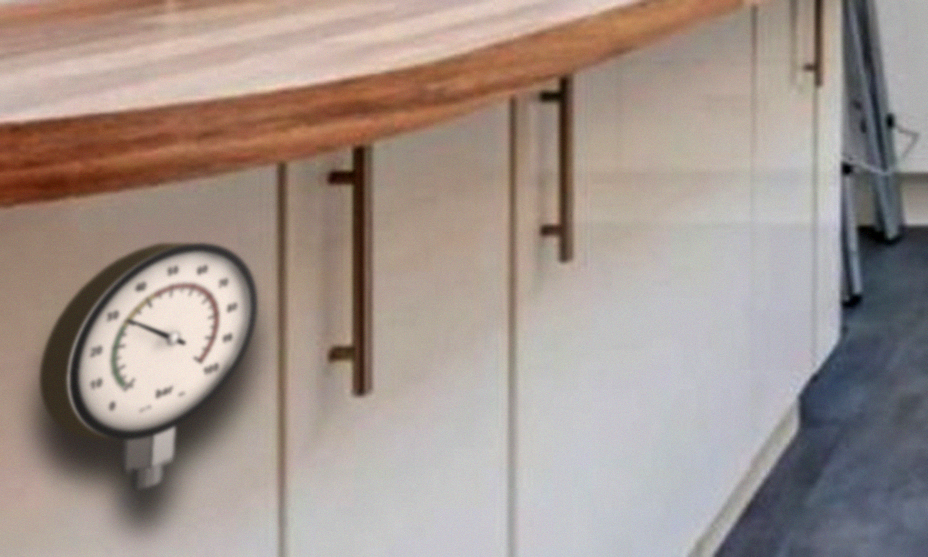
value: **30** bar
